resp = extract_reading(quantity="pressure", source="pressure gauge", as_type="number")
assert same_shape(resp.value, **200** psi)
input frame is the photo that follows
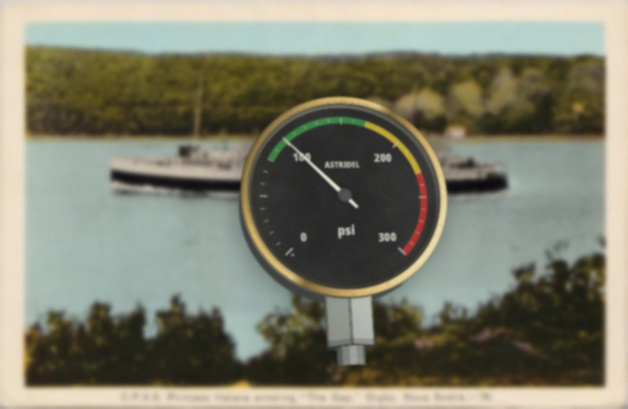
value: **100** psi
